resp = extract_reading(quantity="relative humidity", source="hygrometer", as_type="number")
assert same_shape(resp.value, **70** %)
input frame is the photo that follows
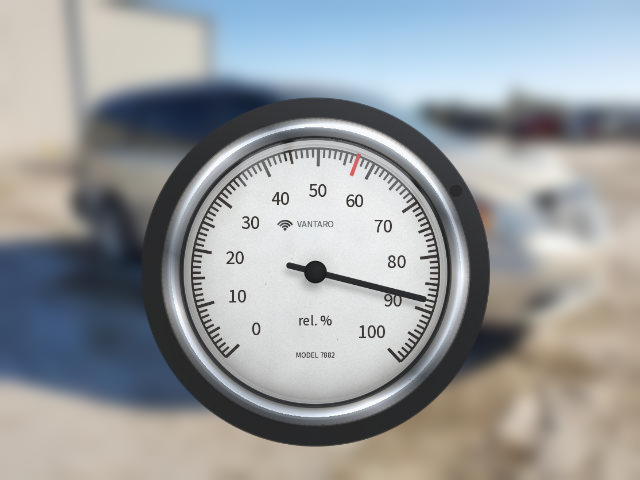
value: **88** %
